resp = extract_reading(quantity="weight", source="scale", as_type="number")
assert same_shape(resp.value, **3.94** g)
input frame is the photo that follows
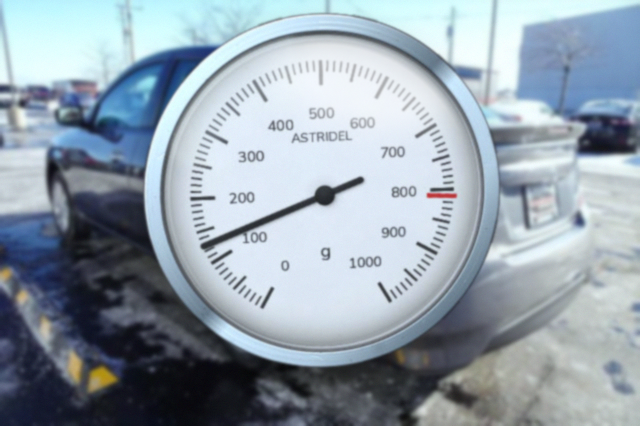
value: **130** g
